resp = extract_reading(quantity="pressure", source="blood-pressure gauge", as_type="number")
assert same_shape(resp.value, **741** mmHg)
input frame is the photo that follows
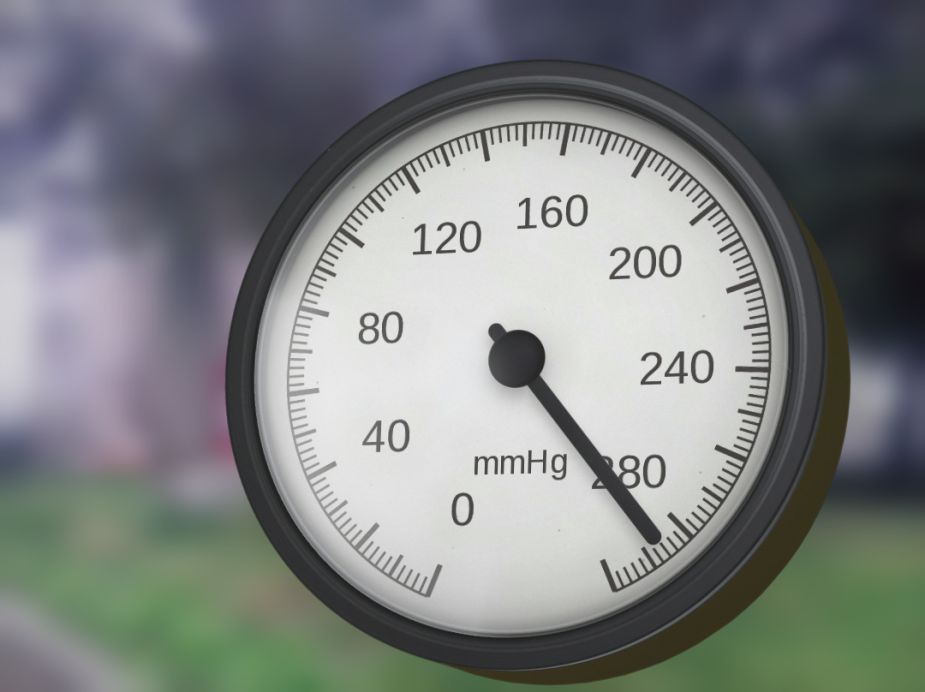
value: **286** mmHg
